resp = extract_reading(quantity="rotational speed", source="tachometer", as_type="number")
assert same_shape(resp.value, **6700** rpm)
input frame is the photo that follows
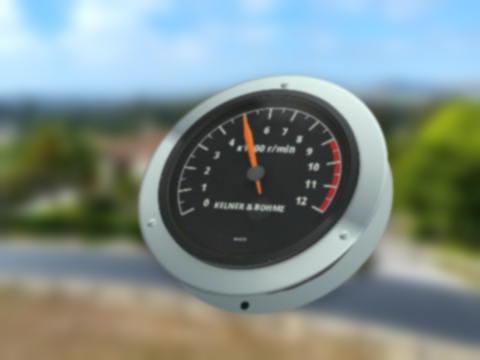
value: **5000** rpm
